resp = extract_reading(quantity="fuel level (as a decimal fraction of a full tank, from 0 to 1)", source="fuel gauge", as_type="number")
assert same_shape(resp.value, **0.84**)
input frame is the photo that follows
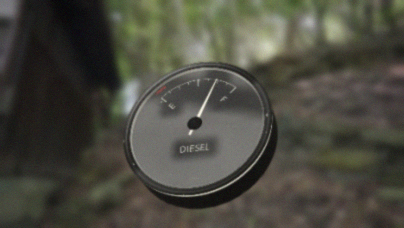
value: **0.75**
